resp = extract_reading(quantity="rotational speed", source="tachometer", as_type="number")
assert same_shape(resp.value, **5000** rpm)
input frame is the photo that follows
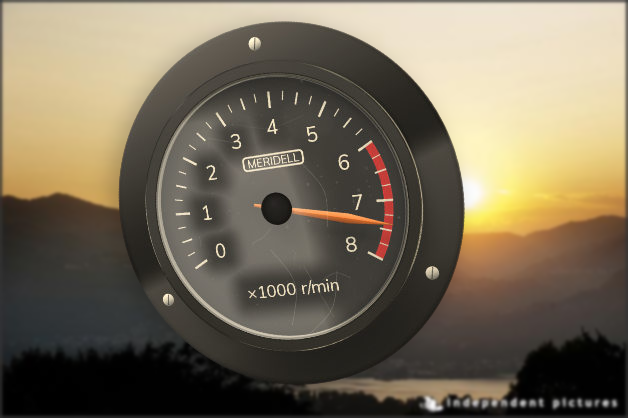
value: **7375** rpm
